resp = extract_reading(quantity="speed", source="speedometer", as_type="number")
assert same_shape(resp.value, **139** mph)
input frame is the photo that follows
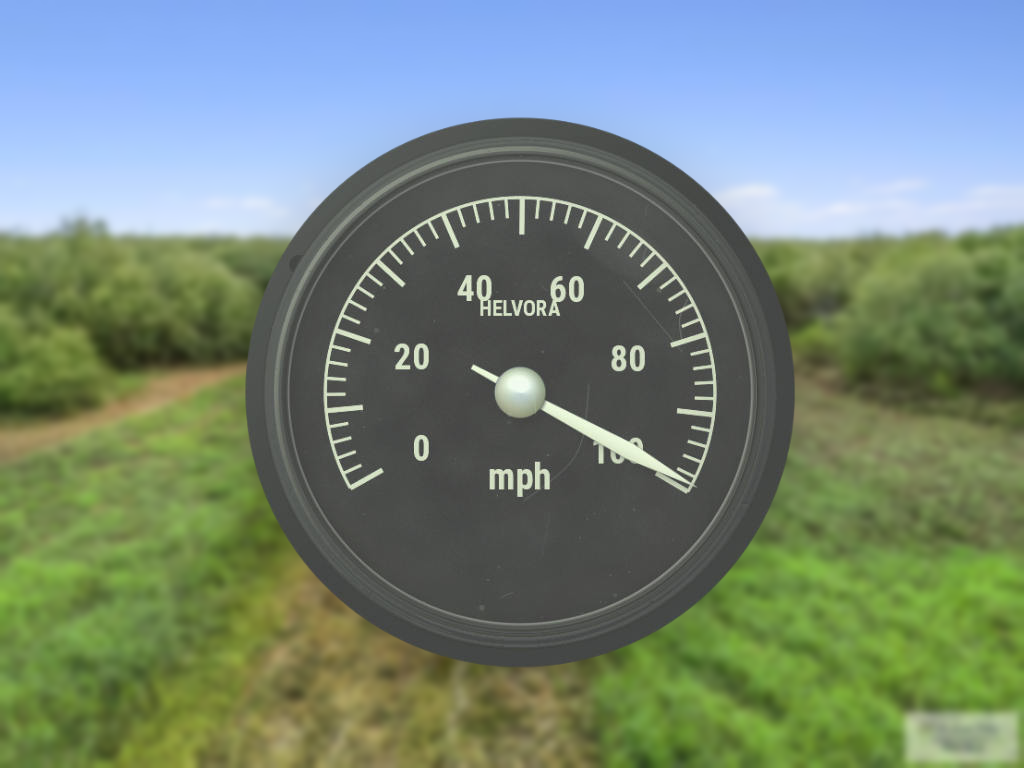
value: **99** mph
